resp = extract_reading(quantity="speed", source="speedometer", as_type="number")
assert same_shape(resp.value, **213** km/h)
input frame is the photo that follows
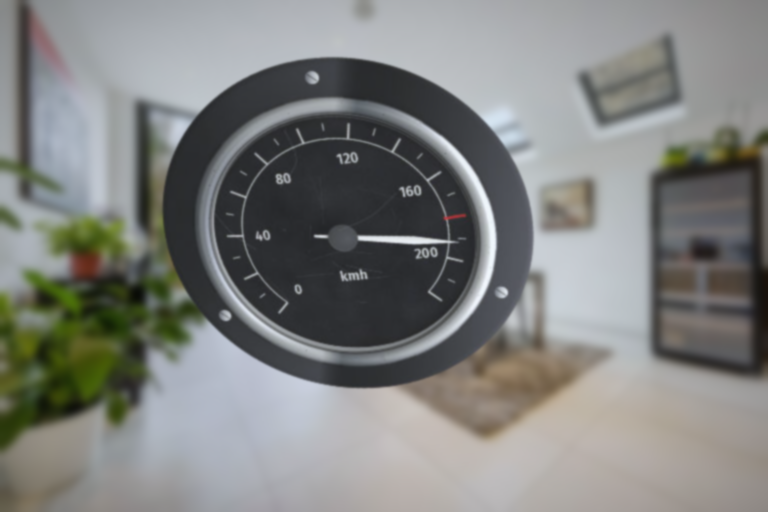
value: **190** km/h
